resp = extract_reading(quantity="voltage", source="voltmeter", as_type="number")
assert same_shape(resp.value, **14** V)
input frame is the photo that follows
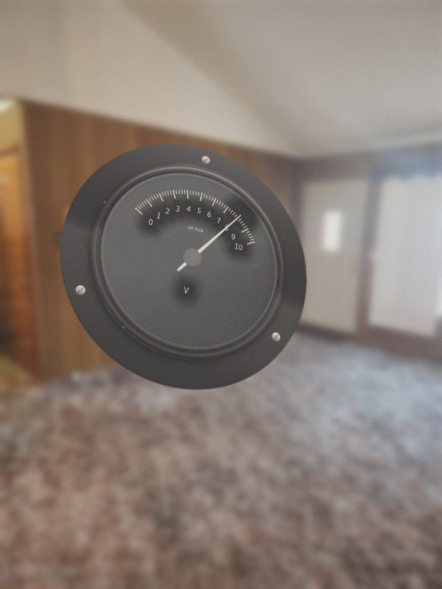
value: **8** V
